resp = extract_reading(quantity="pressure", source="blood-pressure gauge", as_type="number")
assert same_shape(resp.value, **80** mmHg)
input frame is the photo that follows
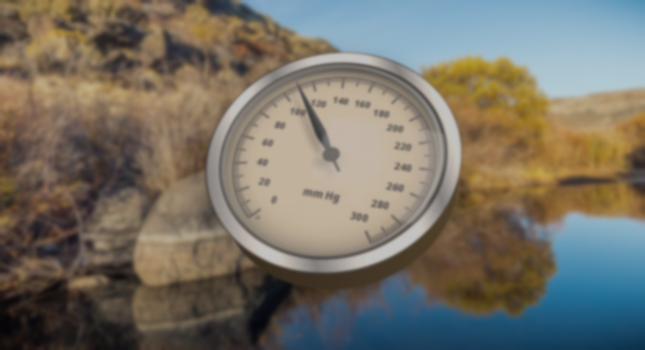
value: **110** mmHg
